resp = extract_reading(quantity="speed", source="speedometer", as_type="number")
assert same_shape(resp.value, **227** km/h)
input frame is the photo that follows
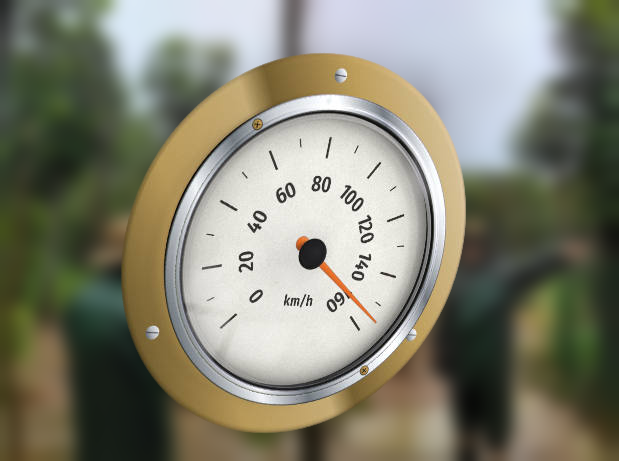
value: **155** km/h
